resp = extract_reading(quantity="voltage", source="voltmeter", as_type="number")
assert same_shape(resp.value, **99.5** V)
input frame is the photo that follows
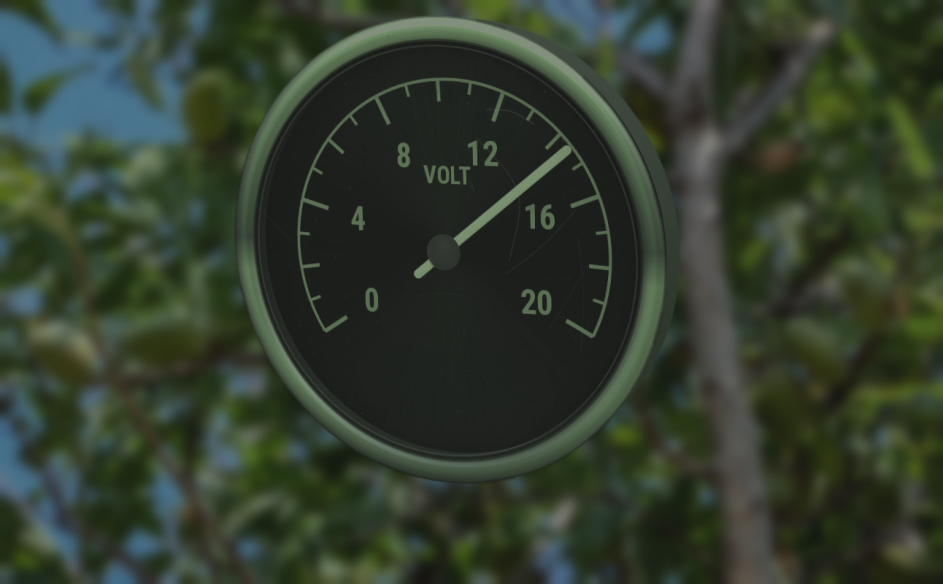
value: **14.5** V
